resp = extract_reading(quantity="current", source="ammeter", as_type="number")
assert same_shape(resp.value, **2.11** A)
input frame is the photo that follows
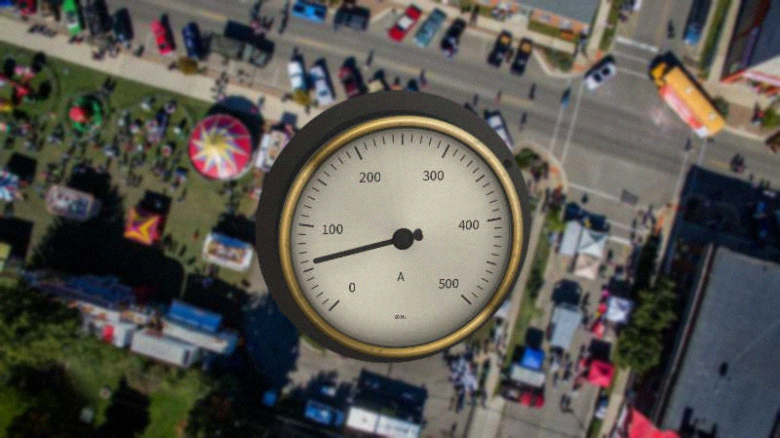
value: **60** A
